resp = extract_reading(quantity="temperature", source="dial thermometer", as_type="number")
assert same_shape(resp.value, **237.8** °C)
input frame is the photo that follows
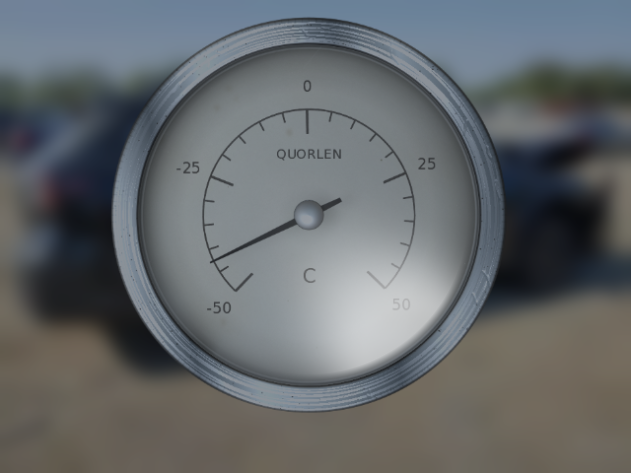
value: **-42.5** °C
